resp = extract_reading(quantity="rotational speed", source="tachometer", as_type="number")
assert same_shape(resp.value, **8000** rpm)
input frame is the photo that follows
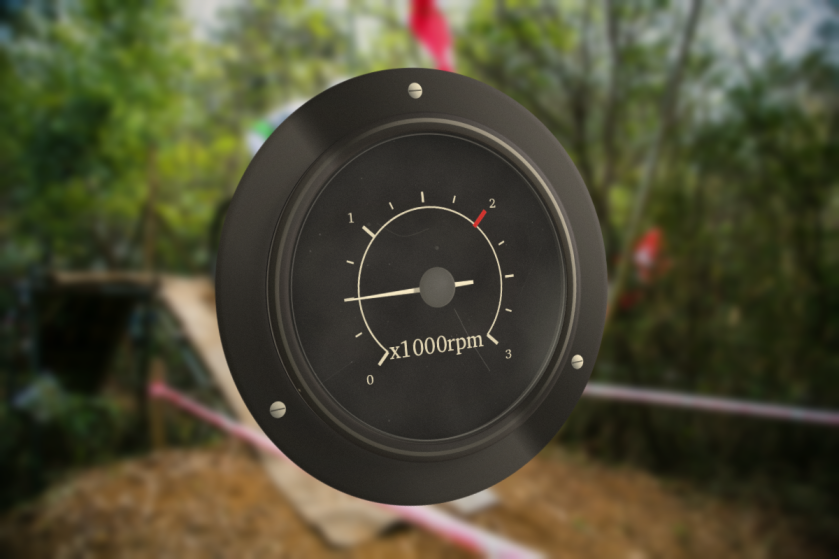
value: **500** rpm
